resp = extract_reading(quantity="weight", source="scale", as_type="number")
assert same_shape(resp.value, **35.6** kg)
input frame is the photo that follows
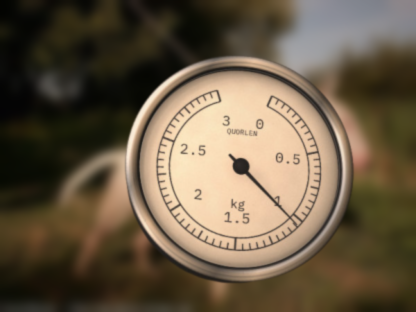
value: **1.05** kg
